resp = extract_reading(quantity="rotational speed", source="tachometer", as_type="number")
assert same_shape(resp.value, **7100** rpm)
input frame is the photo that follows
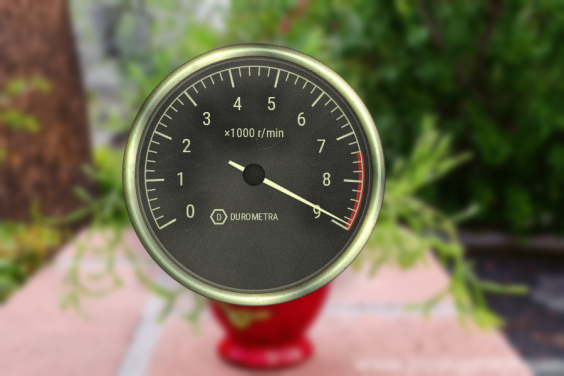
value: **8900** rpm
